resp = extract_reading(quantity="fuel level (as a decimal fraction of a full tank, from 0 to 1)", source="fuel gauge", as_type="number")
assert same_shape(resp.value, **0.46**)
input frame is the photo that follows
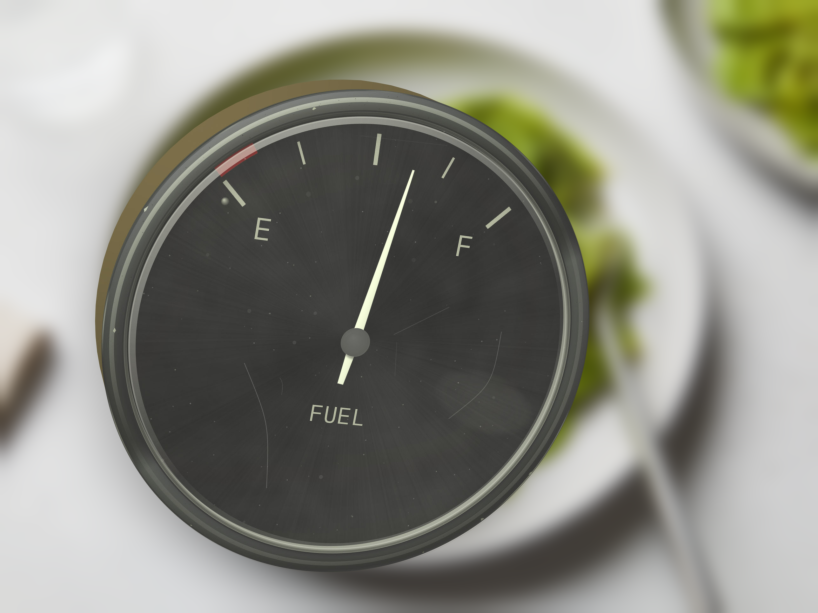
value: **0.625**
